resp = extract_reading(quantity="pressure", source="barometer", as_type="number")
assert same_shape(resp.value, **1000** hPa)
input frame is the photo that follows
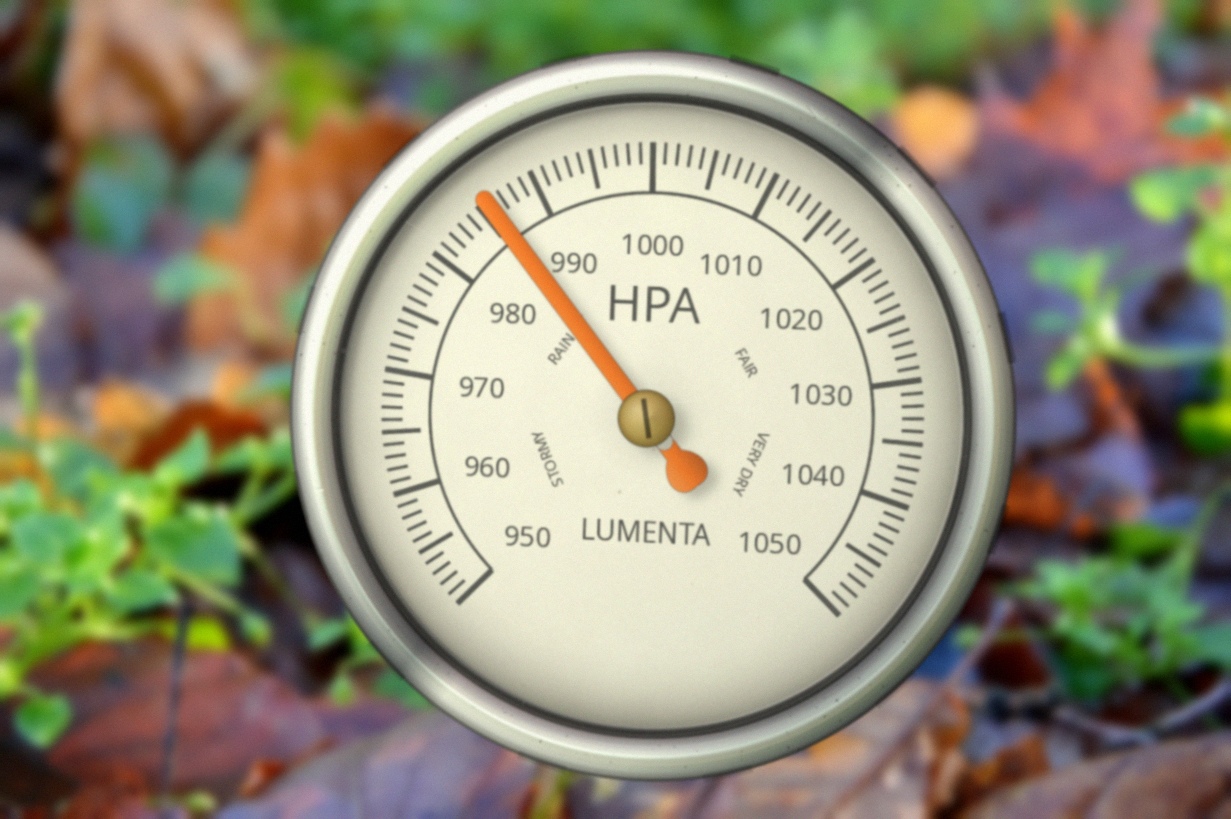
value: **986** hPa
